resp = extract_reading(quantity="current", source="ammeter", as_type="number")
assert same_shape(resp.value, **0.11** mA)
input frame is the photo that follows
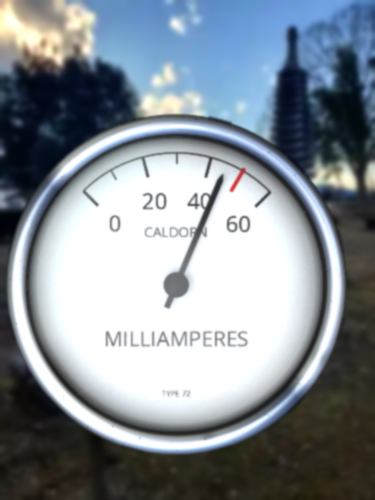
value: **45** mA
